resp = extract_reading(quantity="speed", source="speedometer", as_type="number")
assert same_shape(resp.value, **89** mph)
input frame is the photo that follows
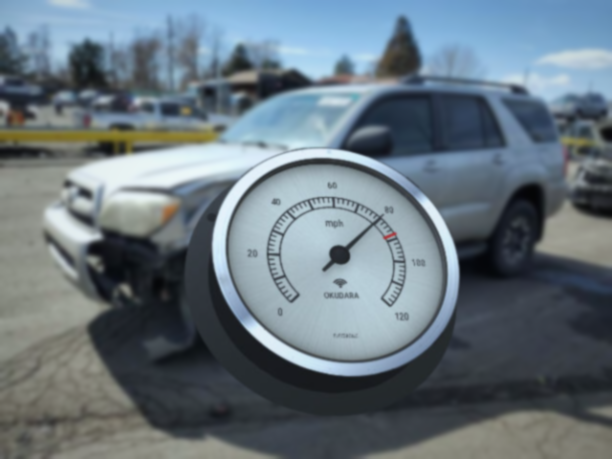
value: **80** mph
